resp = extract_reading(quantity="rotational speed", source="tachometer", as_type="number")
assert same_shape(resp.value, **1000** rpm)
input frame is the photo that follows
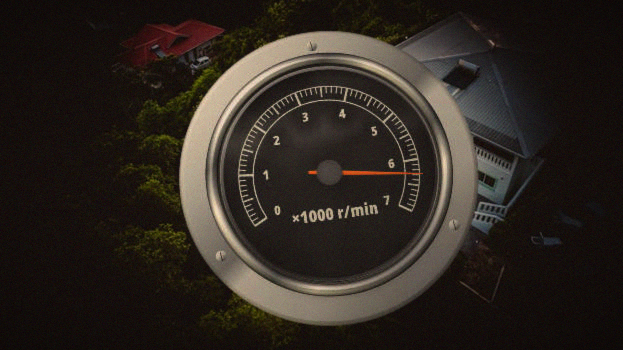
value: **6300** rpm
